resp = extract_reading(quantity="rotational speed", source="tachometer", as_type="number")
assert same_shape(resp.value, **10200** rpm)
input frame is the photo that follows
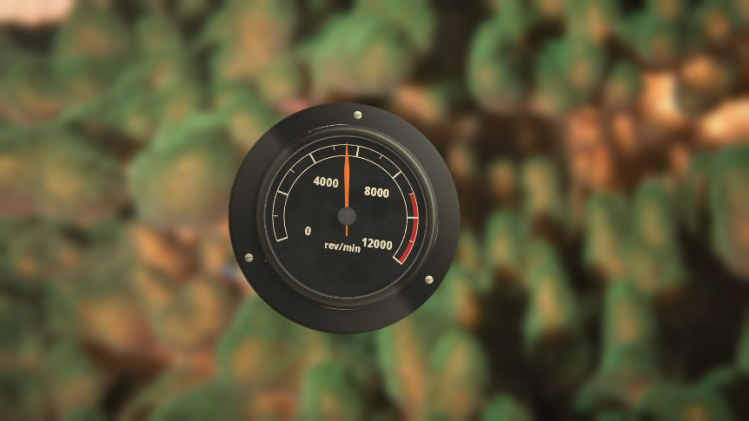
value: **5500** rpm
